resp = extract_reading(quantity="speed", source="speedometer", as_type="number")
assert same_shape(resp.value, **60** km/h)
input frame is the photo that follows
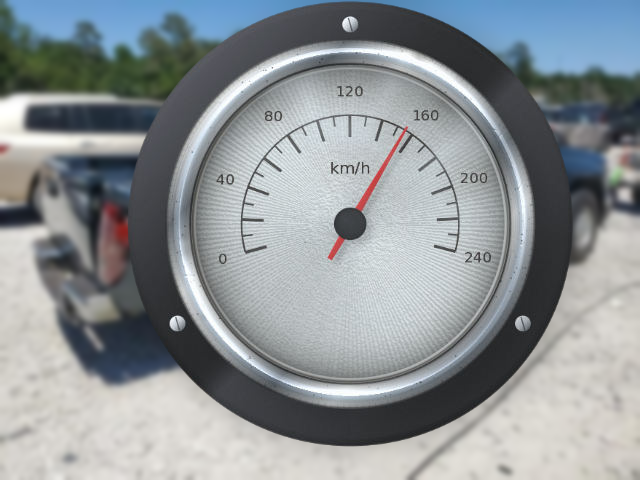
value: **155** km/h
